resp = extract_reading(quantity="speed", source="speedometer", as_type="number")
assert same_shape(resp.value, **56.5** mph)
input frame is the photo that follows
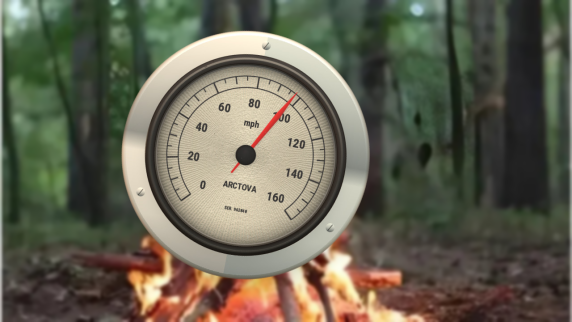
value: **97.5** mph
